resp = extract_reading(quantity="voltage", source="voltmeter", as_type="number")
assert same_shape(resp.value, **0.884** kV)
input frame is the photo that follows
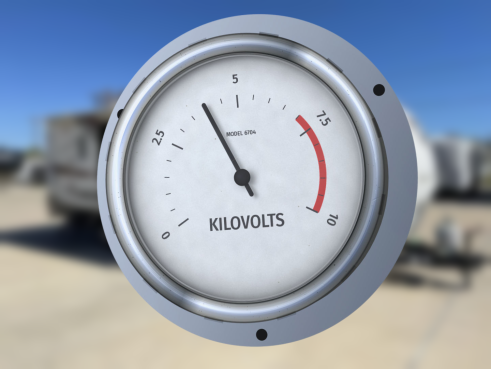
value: **4** kV
